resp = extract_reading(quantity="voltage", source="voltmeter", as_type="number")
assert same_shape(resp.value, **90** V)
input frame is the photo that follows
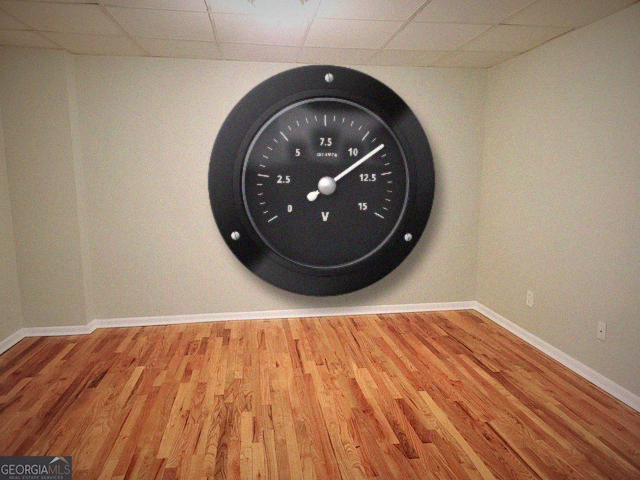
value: **11** V
